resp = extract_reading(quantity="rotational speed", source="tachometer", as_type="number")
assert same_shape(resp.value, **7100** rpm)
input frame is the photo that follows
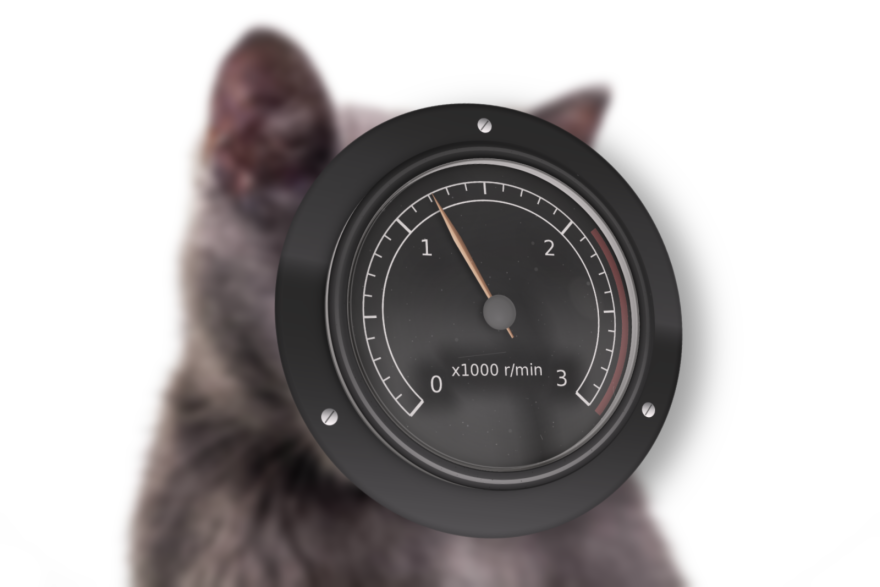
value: **1200** rpm
